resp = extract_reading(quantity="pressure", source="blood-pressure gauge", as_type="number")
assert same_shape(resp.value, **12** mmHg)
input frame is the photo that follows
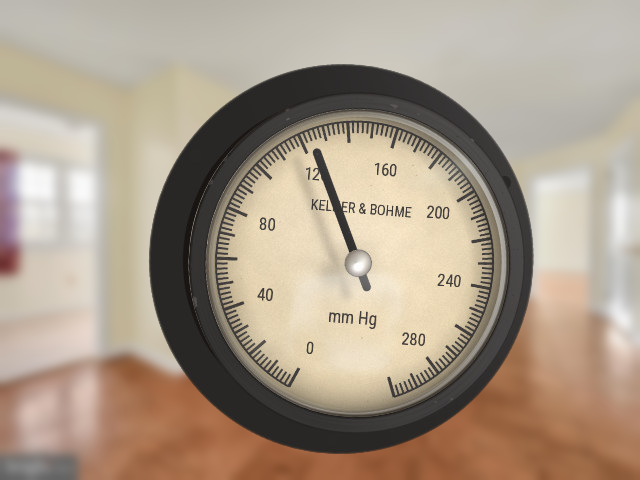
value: **124** mmHg
